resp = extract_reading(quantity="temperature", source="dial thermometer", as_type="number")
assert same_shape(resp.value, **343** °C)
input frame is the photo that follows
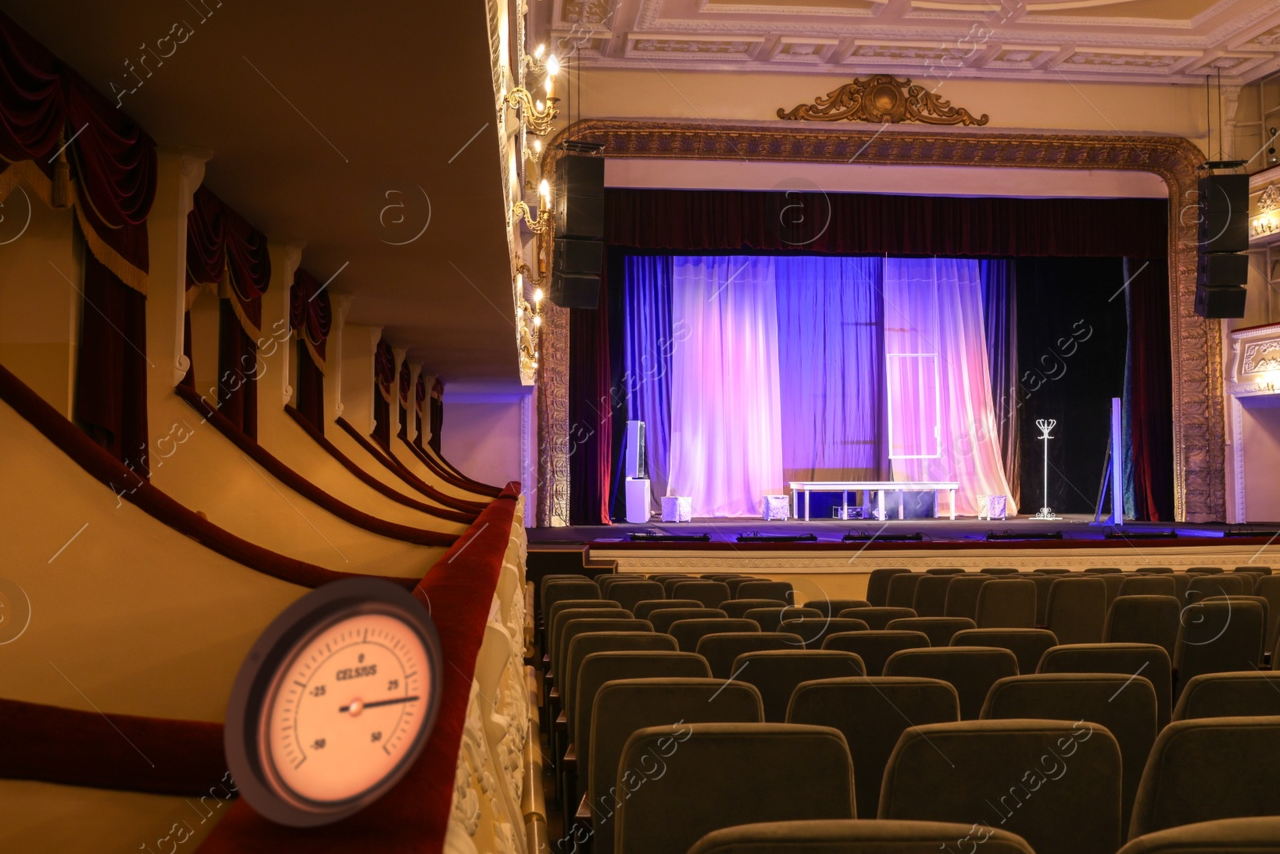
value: **32.5** °C
